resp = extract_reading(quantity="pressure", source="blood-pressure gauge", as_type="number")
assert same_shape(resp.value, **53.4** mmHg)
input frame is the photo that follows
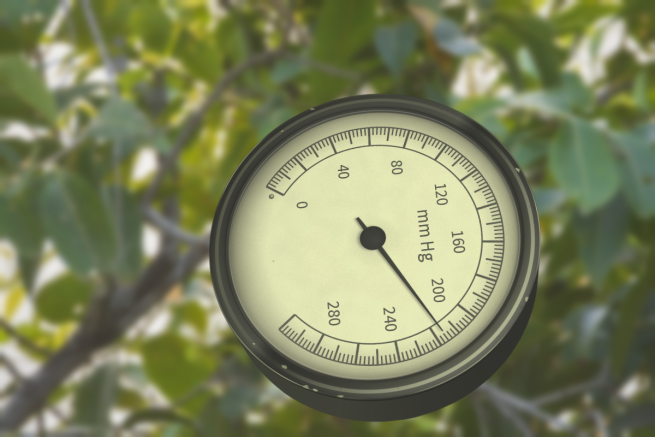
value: **216** mmHg
